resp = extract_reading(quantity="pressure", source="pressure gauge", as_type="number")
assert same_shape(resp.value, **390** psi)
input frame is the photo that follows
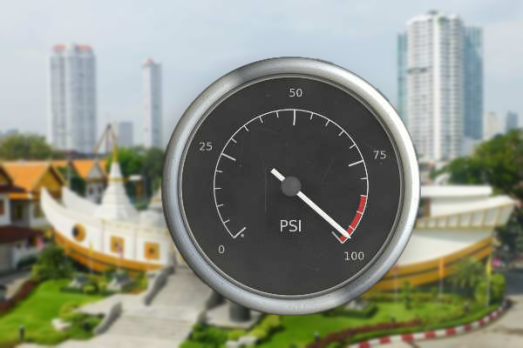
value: **97.5** psi
